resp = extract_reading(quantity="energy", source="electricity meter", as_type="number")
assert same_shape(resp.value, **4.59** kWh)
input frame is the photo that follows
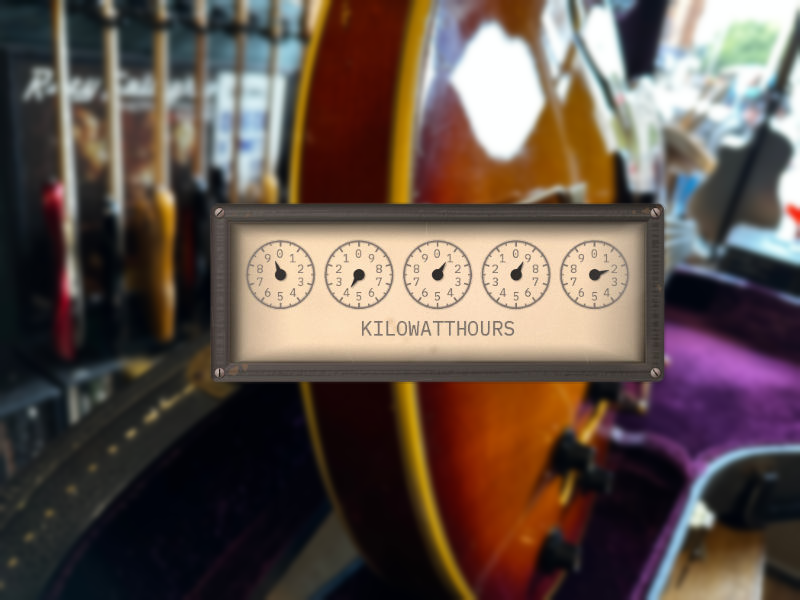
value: **94092** kWh
